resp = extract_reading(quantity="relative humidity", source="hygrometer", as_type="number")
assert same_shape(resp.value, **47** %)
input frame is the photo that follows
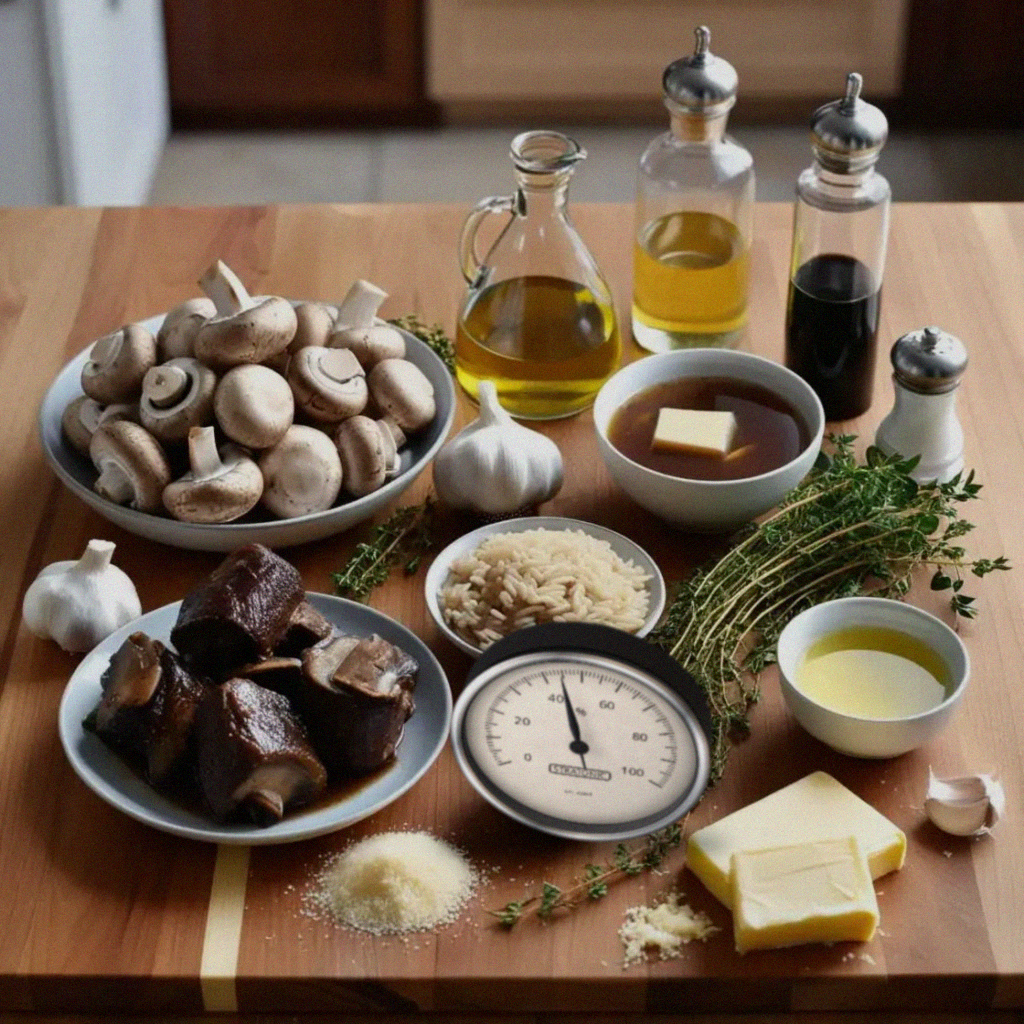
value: **45** %
